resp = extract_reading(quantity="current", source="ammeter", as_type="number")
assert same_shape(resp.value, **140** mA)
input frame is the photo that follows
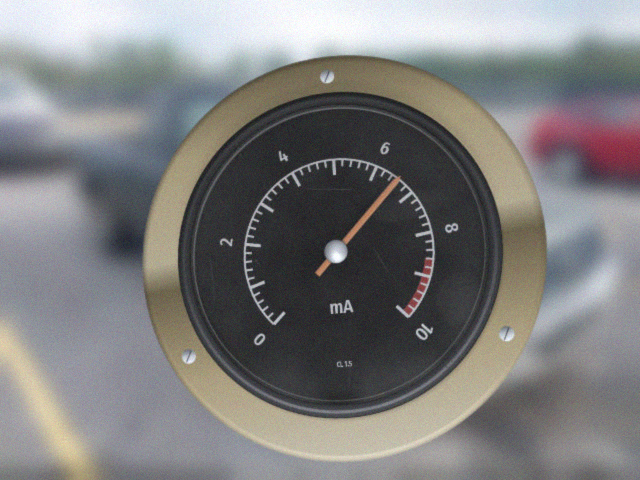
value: **6.6** mA
